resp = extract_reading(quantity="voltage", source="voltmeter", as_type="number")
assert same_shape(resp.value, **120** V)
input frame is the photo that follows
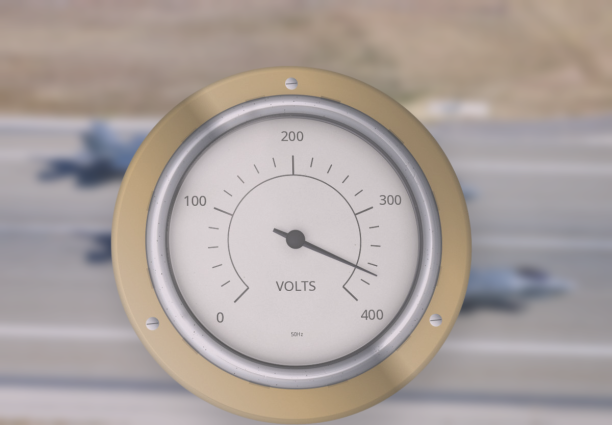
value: **370** V
